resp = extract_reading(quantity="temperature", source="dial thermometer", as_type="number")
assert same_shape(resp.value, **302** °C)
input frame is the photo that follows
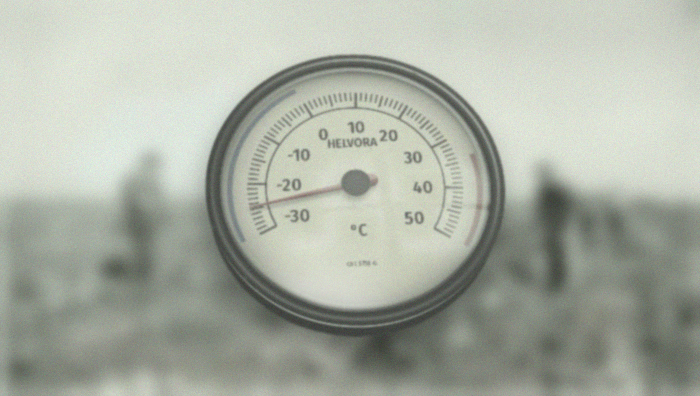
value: **-25** °C
